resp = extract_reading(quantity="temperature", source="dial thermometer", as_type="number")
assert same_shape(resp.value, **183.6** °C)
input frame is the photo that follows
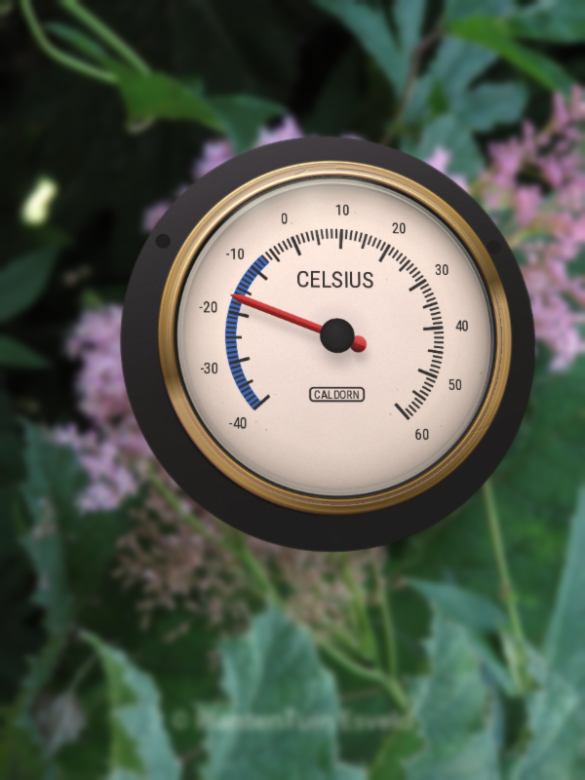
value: **-17** °C
